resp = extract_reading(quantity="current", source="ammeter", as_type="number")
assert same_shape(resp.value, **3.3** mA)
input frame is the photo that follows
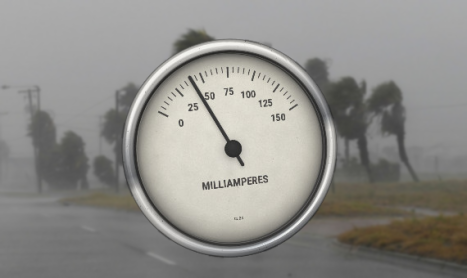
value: **40** mA
